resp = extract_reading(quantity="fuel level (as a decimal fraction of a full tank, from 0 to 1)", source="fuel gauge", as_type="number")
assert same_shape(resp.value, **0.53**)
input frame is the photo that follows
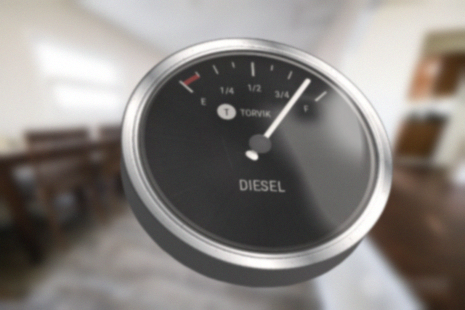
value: **0.875**
